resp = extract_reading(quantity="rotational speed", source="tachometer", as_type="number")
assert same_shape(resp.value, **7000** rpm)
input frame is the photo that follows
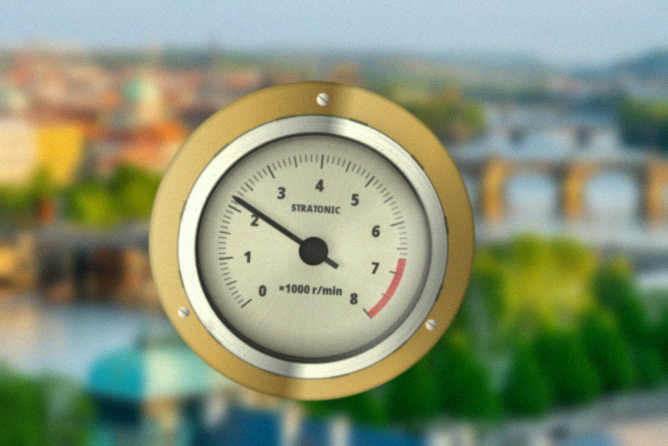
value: **2200** rpm
